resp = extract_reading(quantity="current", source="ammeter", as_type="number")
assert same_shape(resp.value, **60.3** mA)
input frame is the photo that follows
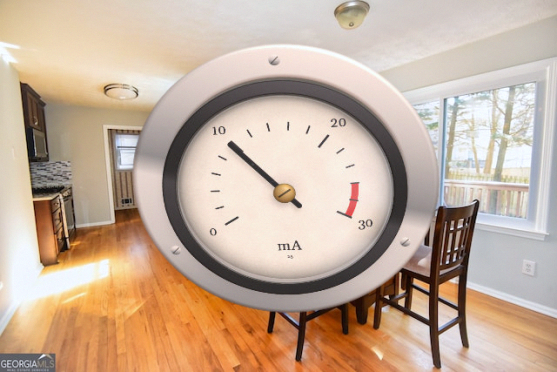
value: **10** mA
